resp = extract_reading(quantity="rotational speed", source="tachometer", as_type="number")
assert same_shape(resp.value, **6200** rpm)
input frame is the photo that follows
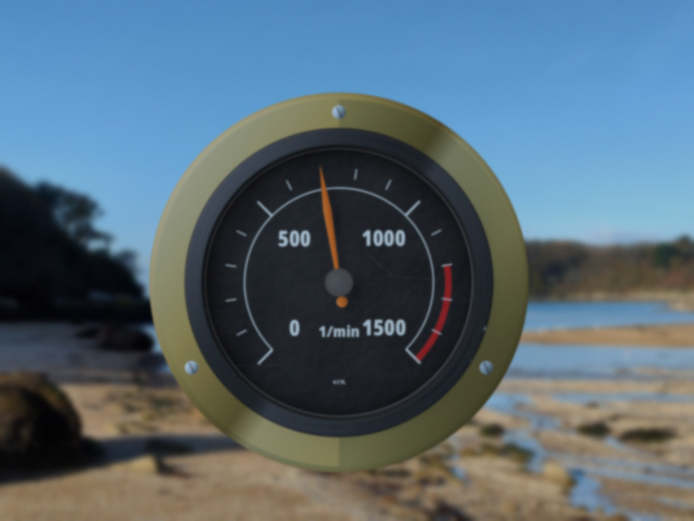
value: **700** rpm
